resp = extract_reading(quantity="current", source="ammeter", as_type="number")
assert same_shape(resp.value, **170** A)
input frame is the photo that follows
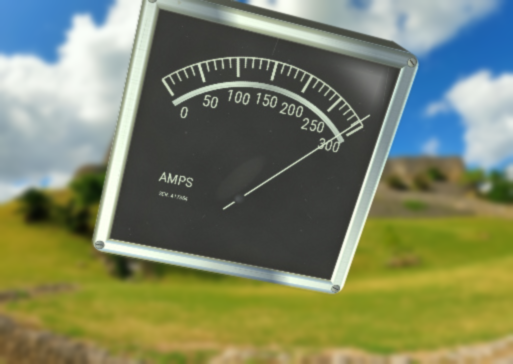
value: **290** A
